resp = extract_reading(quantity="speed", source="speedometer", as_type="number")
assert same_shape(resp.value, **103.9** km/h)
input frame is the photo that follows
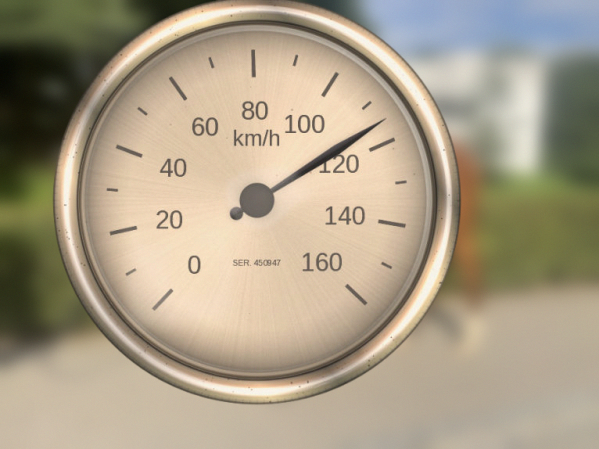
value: **115** km/h
